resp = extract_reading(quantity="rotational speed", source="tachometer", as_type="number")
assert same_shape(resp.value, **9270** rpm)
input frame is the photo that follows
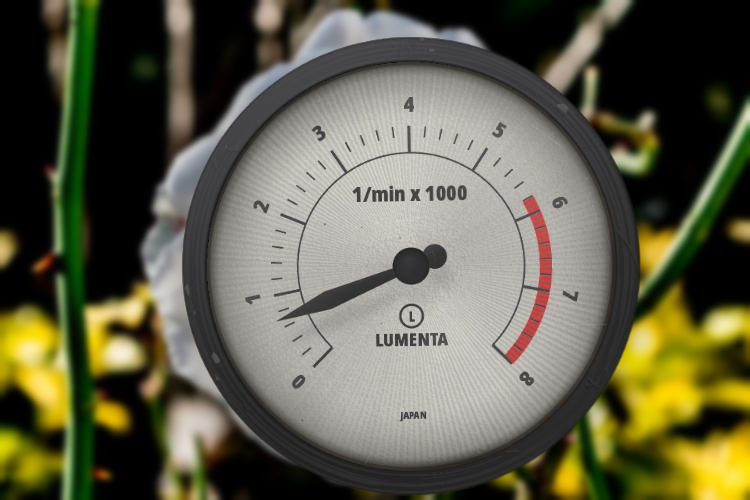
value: **700** rpm
